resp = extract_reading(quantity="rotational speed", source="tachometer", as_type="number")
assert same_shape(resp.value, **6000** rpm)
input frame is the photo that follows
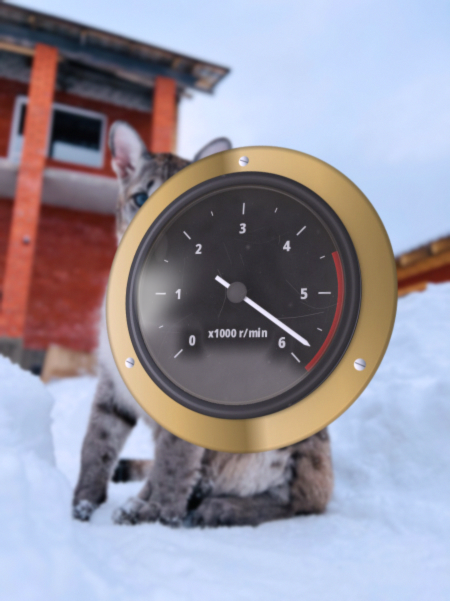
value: **5750** rpm
